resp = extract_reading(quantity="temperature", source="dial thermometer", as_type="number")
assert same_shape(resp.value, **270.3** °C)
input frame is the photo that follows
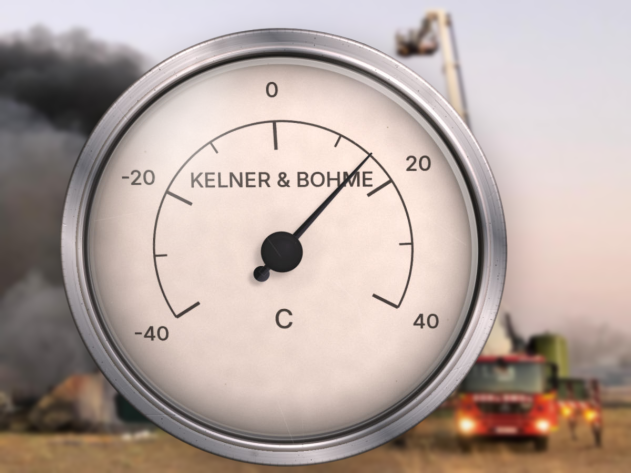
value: **15** °C
